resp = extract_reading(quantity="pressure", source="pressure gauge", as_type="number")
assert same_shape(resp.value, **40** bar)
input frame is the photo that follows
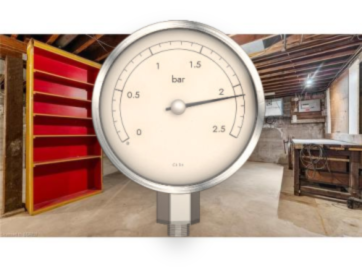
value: **2.1** bar
